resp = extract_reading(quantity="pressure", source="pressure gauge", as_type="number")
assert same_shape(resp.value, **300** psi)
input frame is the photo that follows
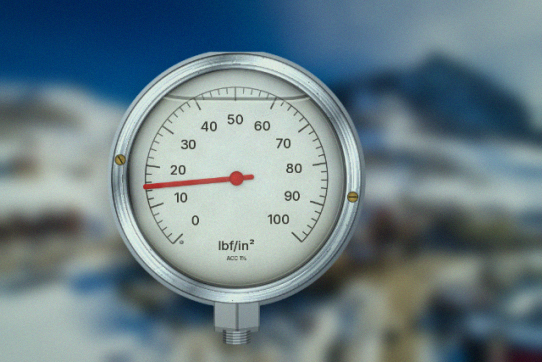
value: **15** psi
